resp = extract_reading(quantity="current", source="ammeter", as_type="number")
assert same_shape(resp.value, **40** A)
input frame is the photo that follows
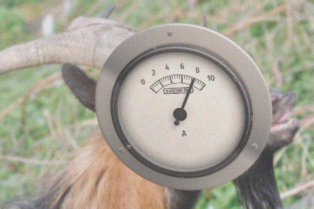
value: **8** A
